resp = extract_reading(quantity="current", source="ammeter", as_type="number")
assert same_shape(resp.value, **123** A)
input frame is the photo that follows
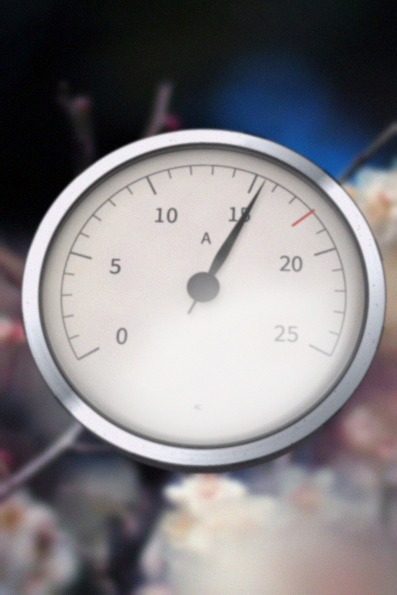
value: **15.5** A
